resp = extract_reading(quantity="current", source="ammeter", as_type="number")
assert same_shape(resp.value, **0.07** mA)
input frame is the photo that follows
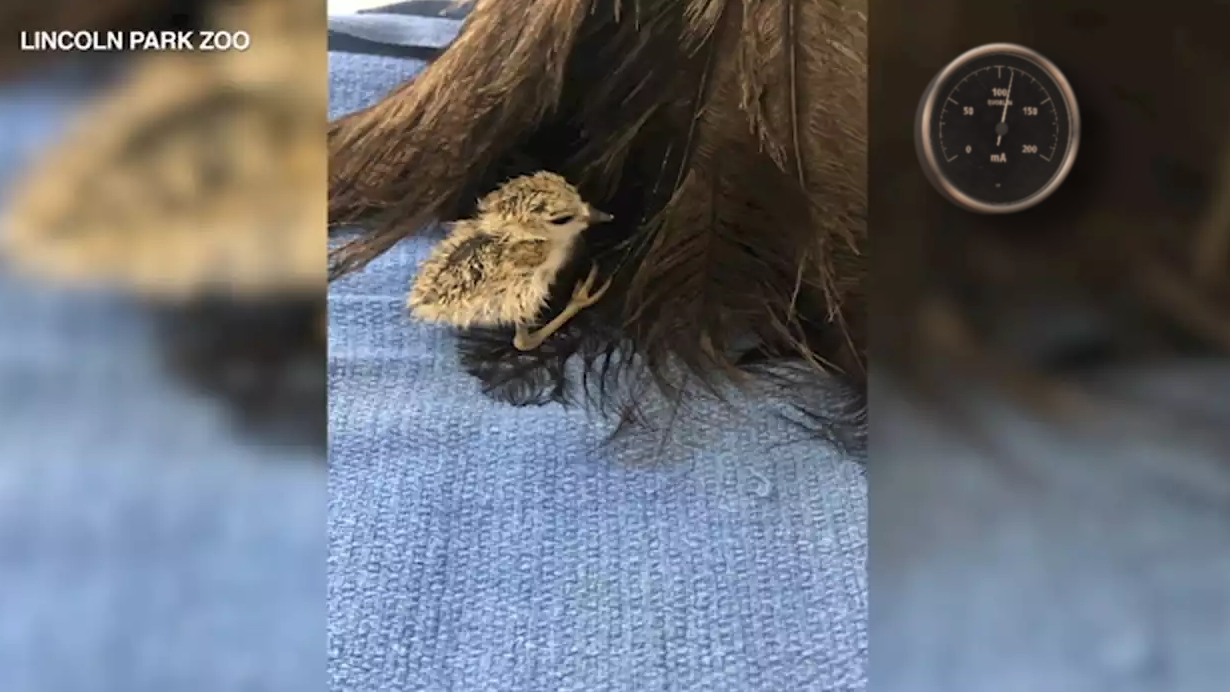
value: **110** mA
